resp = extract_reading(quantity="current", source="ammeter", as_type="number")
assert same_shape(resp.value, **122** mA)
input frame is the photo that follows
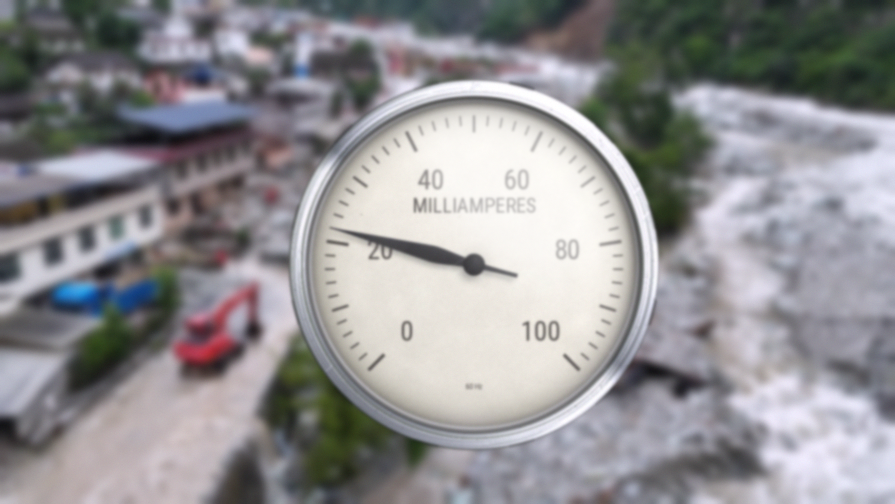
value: **22** mA
